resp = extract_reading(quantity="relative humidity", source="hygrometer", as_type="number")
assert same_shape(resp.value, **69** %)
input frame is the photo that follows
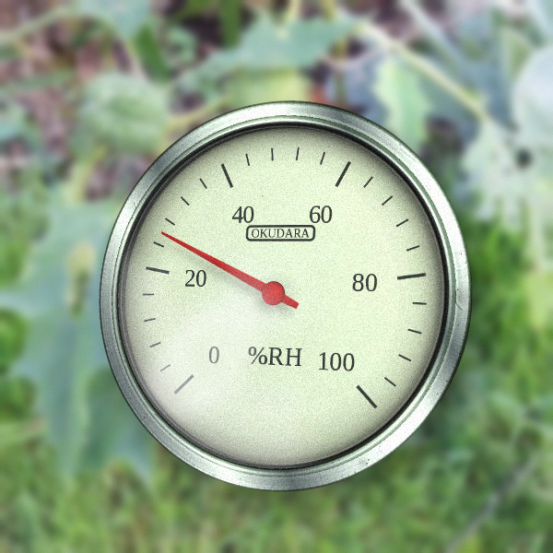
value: **26** %
